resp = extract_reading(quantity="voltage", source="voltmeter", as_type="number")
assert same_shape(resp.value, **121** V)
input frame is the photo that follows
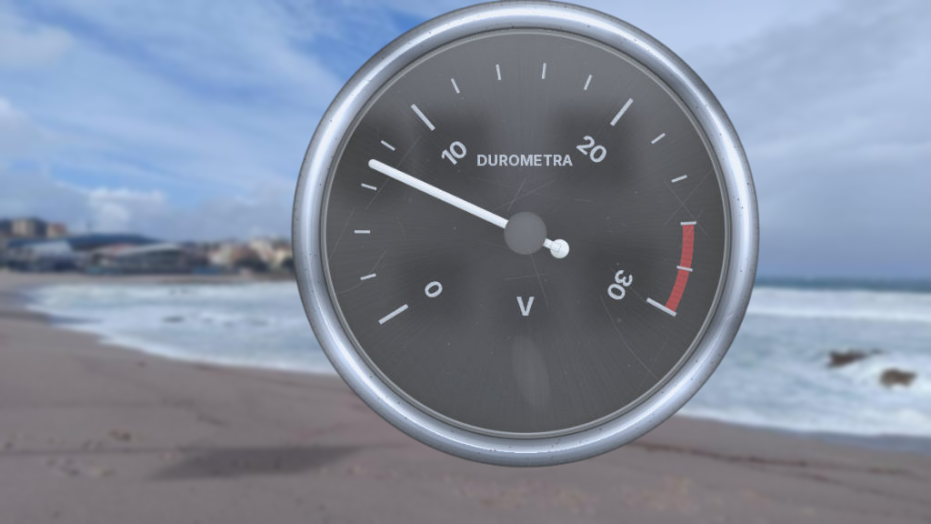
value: **7** V
